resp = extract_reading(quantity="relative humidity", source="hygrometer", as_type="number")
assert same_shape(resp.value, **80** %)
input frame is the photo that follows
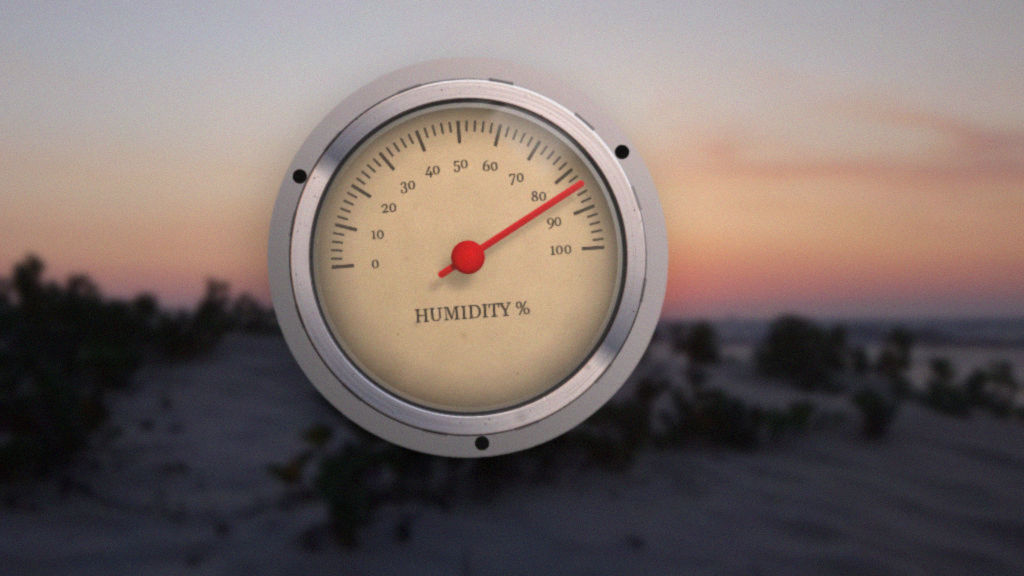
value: **84** %
